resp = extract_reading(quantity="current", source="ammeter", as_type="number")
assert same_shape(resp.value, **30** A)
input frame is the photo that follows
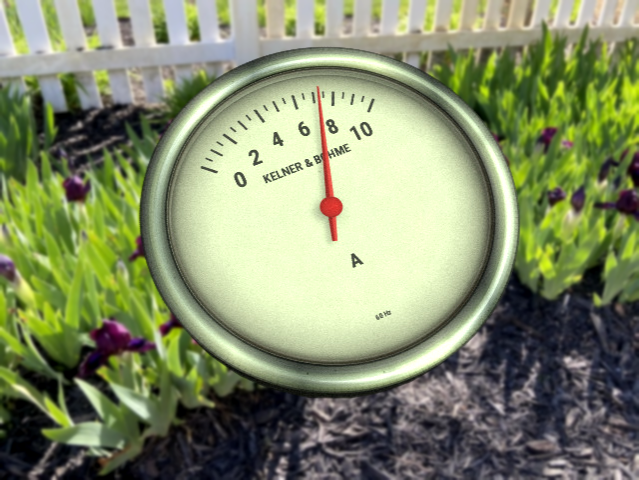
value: **7.25** A
